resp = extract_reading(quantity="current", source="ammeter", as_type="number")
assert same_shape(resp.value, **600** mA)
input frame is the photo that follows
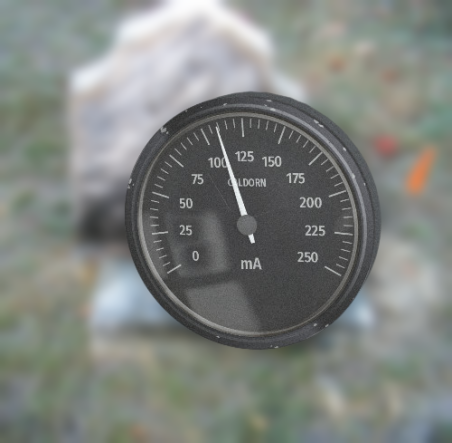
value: **110** mA
